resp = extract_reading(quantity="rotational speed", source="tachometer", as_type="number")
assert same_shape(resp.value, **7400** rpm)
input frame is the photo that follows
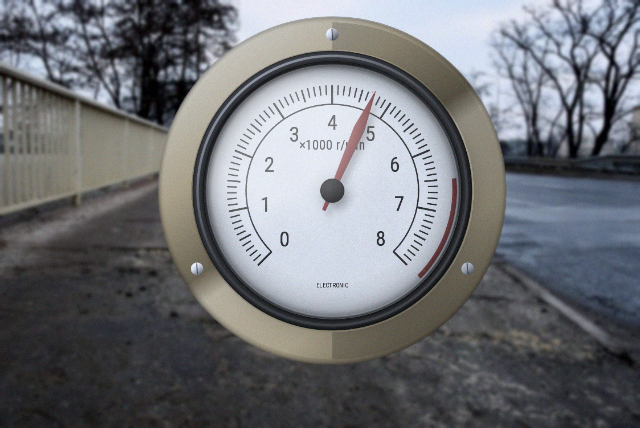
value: **4700** rpm
